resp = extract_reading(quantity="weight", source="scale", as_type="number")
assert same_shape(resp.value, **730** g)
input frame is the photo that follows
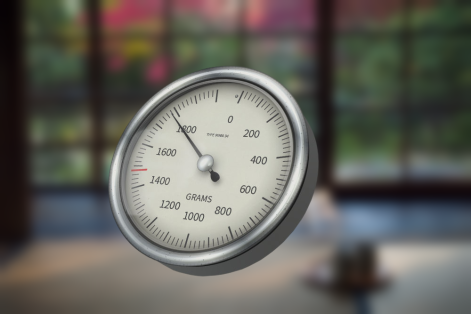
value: **1780** g
